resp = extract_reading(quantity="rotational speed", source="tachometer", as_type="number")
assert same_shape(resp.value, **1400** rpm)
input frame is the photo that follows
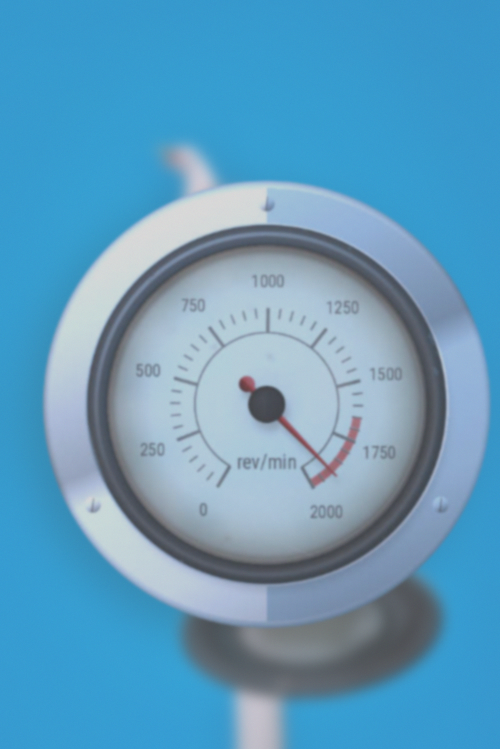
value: **1900** rpm
